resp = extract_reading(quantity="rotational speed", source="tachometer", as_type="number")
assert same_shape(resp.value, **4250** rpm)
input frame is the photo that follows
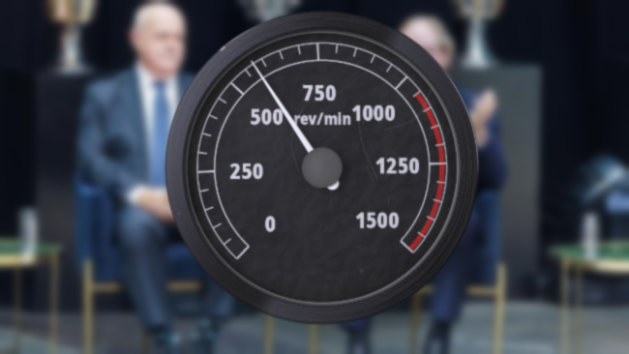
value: **575** rpm
